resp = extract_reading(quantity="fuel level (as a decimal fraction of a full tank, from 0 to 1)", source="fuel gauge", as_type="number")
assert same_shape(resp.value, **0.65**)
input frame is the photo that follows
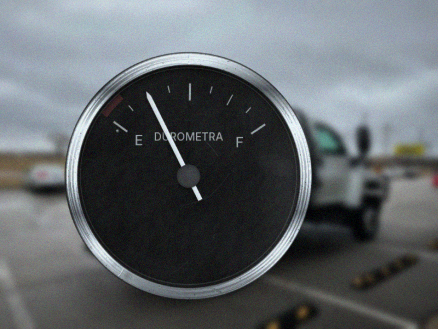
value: **0.25**
